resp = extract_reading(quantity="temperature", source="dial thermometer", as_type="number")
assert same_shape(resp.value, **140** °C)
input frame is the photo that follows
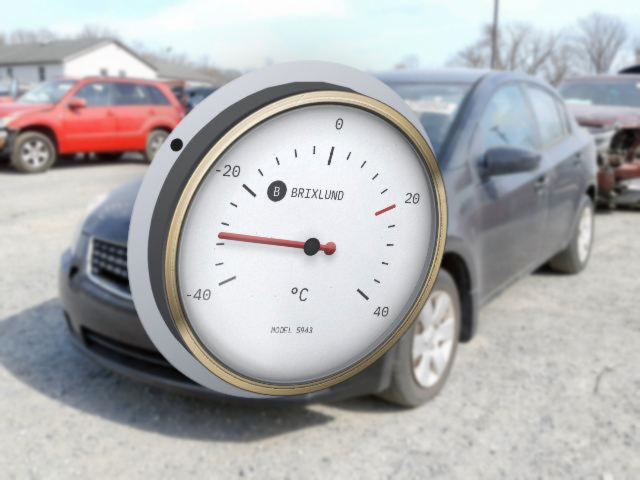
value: **-30** °C
